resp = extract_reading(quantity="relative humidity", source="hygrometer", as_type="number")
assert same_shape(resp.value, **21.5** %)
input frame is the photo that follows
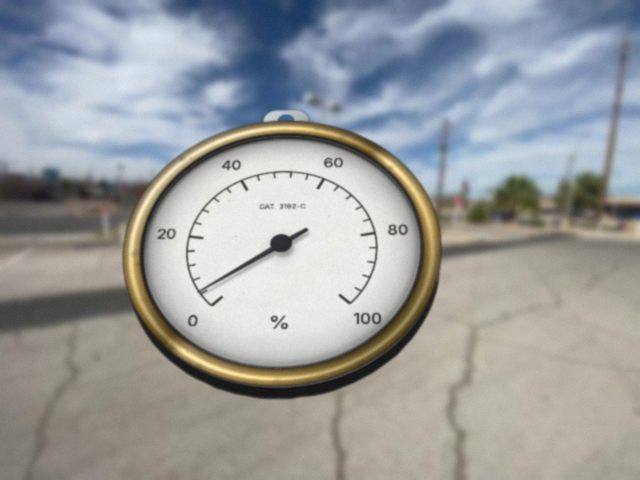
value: **4** %
